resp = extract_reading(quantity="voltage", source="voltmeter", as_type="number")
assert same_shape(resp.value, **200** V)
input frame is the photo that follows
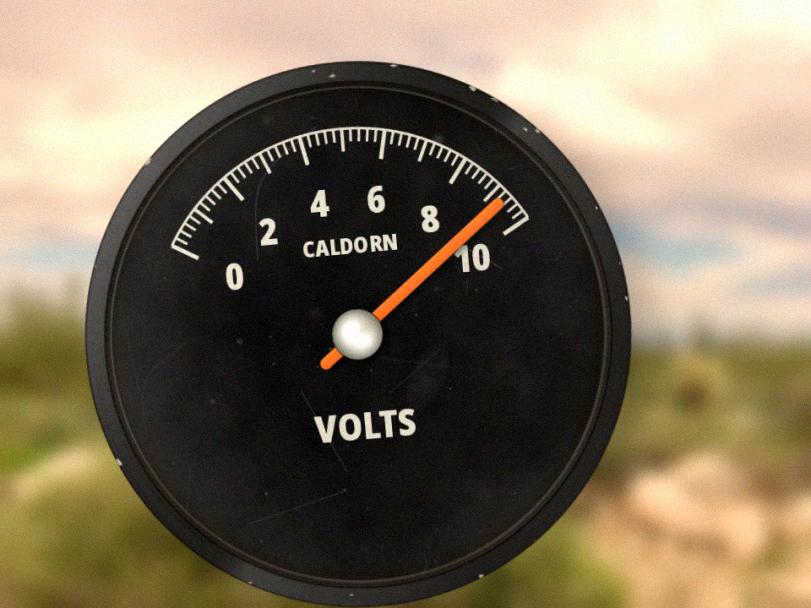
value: **9.3** V
